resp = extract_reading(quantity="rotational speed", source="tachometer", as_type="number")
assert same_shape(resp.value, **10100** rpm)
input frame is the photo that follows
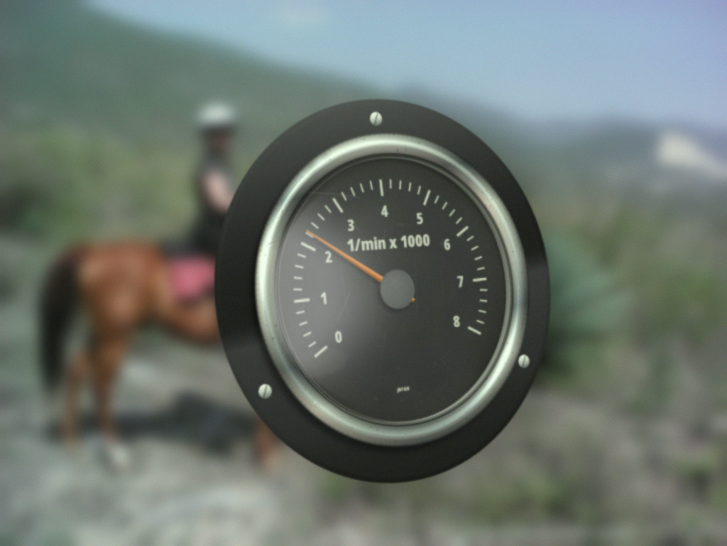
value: **2200** rpm
